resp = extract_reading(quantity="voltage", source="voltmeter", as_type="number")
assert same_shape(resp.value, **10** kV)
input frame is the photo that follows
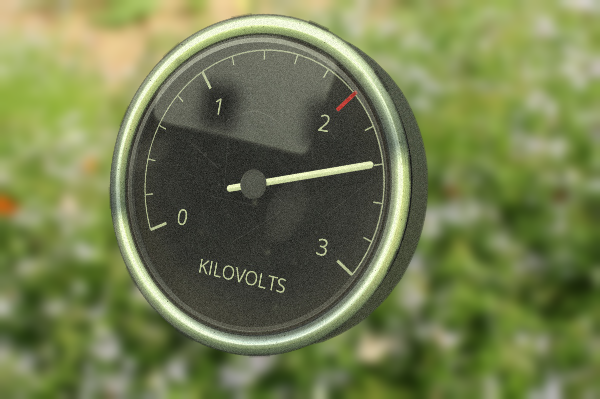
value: **2.4** kV
